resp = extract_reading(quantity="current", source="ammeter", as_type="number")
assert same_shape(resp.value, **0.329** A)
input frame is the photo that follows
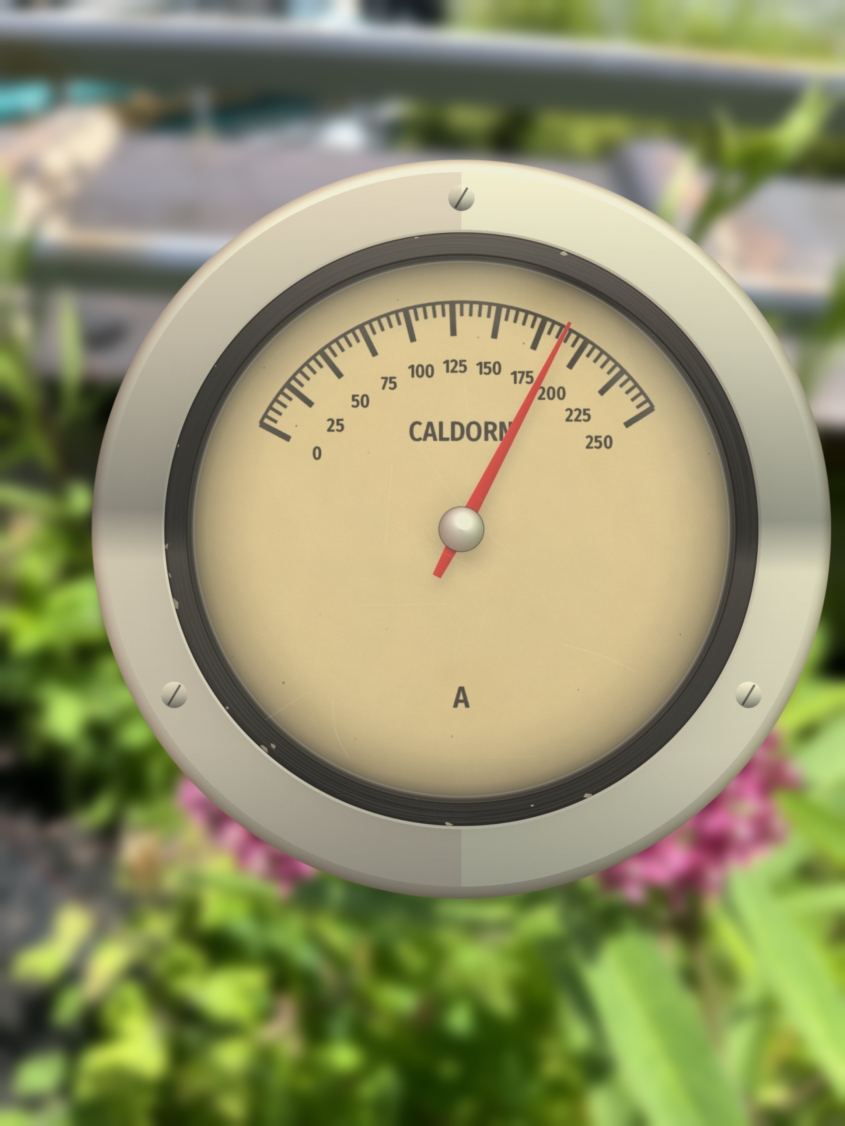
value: **187.5** A
